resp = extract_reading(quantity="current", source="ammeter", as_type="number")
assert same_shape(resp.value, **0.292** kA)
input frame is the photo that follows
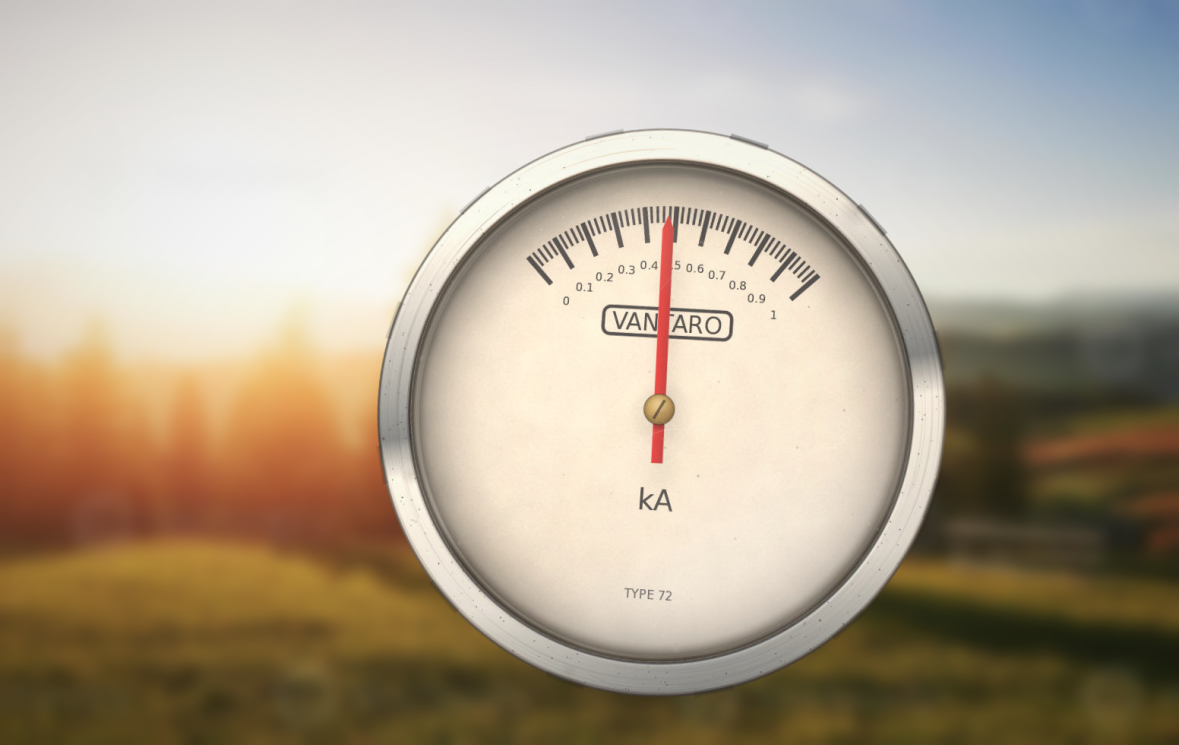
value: **0.48** kA
